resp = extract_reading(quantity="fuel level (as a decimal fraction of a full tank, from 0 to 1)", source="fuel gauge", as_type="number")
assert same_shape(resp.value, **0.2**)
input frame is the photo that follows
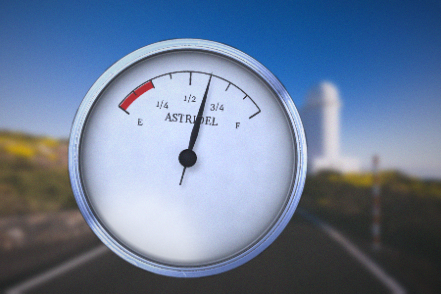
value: **0.625**
